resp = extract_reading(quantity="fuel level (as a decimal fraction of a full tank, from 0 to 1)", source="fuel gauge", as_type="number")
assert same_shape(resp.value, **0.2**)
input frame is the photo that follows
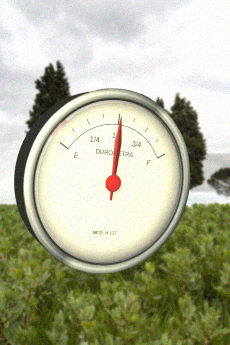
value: **0.5**
